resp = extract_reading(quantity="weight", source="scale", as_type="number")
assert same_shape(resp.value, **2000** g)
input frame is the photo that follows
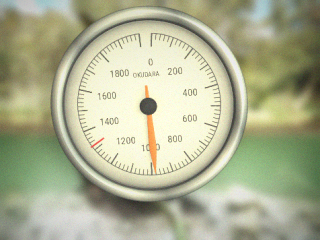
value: **980** g
